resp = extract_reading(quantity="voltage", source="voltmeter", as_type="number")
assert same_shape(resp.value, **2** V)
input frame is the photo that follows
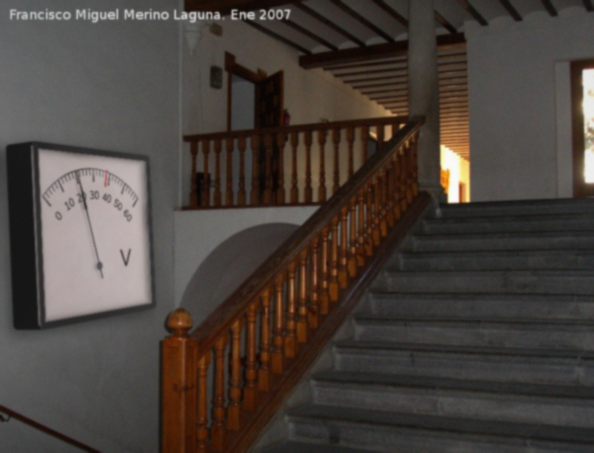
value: **20** V
